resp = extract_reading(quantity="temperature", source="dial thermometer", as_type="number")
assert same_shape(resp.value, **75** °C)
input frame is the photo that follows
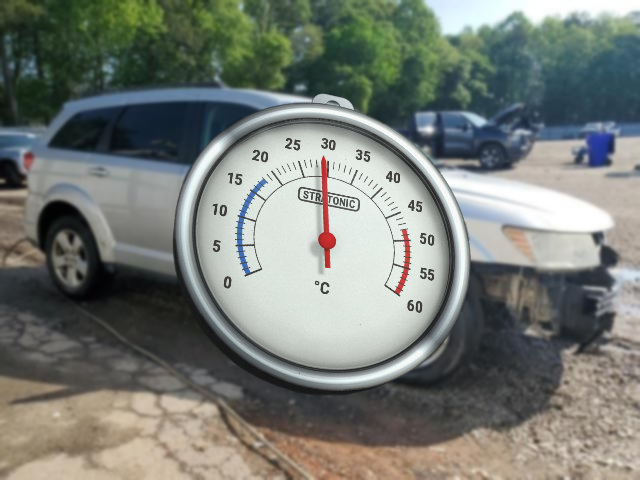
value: **29** °C
